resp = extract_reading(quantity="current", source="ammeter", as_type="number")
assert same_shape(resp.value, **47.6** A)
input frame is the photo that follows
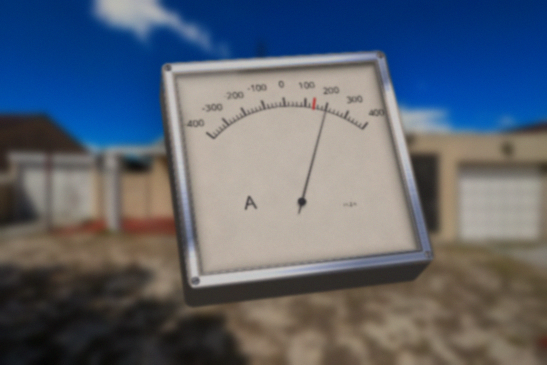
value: **200** A
